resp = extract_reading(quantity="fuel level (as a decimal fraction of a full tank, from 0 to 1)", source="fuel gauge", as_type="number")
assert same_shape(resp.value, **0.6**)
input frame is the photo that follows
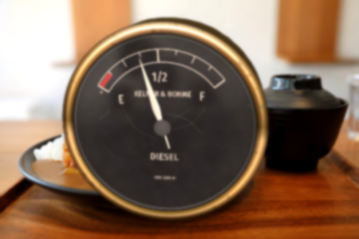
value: **0.375**
